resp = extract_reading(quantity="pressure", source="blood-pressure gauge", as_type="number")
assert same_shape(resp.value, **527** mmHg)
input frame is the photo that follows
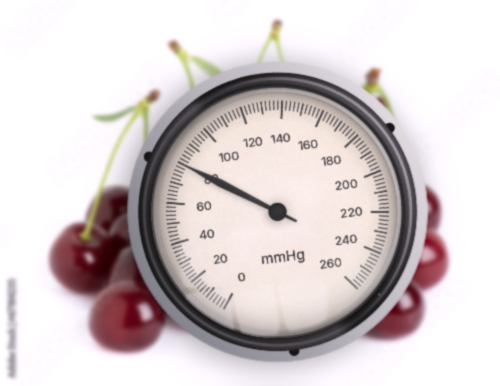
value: **80** mmHg
